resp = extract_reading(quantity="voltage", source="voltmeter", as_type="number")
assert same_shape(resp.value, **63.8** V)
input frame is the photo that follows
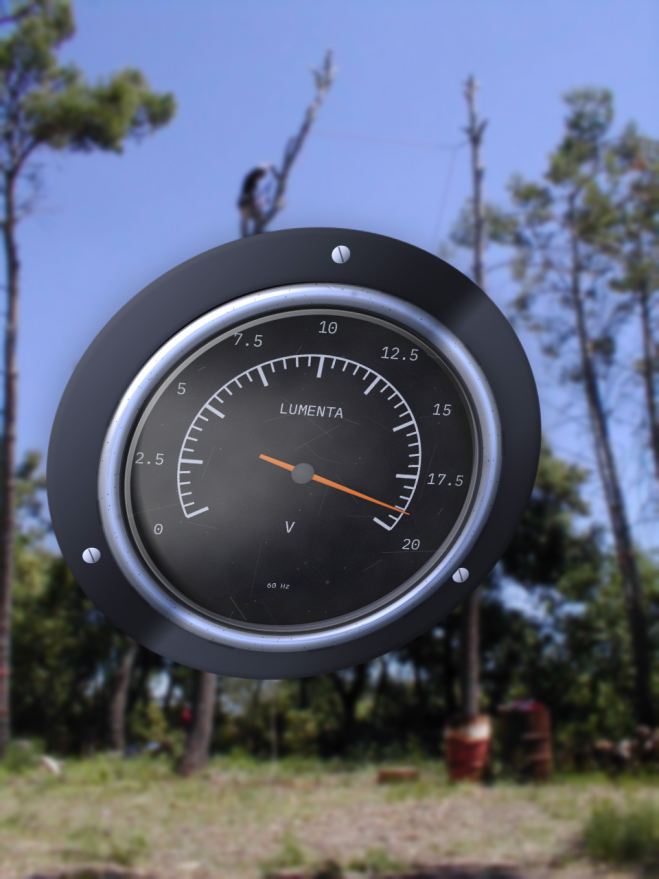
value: **19** V
